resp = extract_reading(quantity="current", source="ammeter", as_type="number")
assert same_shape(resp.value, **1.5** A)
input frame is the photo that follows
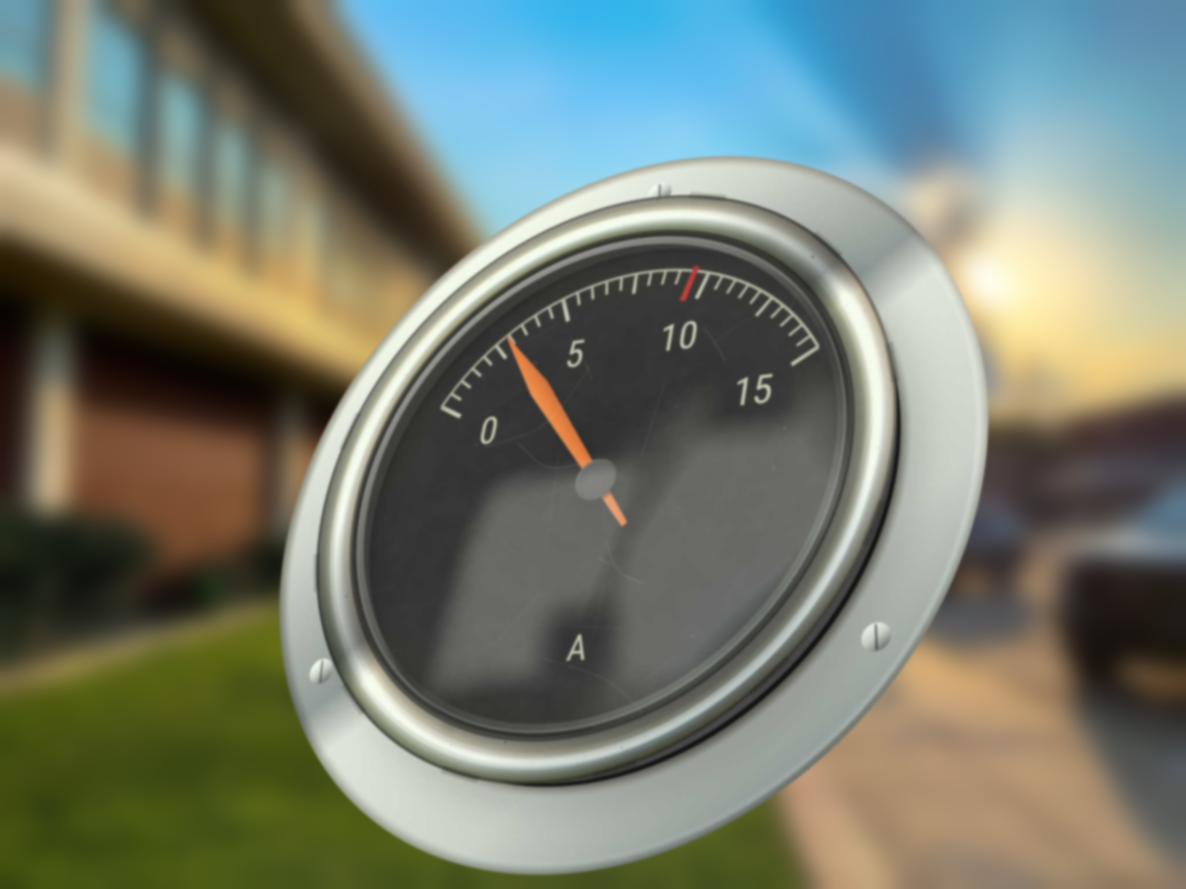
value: **3** A
